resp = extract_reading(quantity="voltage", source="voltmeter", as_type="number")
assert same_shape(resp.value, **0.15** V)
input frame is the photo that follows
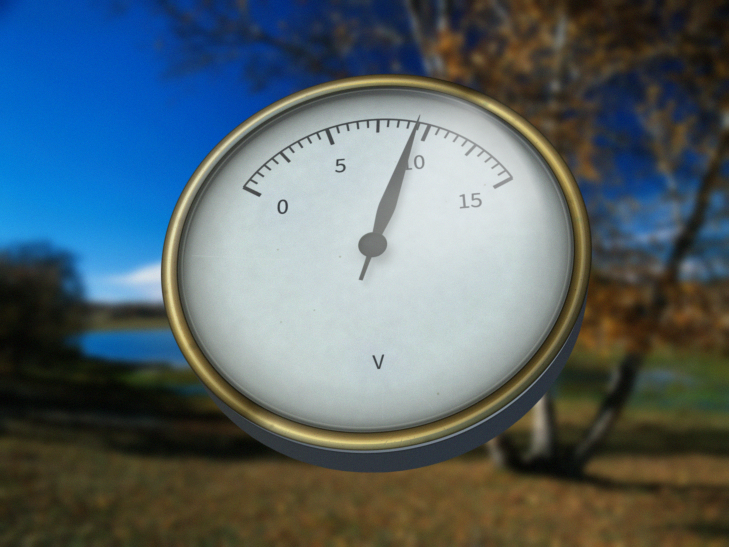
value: **9.5** V
